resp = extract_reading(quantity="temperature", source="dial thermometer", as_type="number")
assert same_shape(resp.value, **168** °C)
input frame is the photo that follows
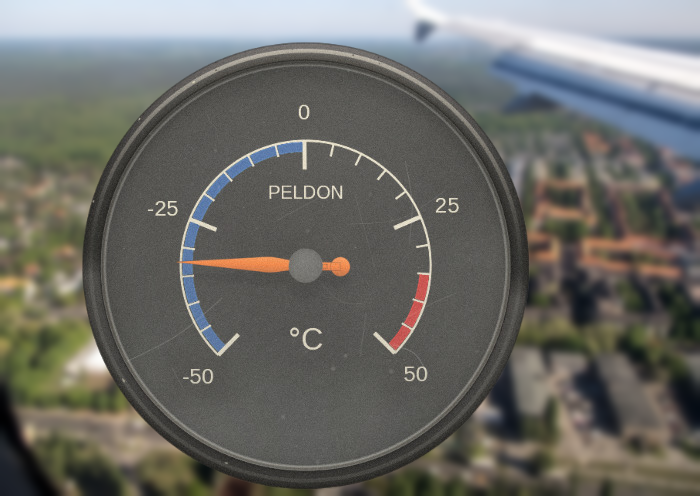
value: **-32.5** °C
